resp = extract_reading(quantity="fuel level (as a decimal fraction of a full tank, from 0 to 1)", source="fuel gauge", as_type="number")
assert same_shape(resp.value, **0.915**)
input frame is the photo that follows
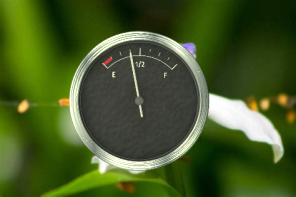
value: **0.375**
